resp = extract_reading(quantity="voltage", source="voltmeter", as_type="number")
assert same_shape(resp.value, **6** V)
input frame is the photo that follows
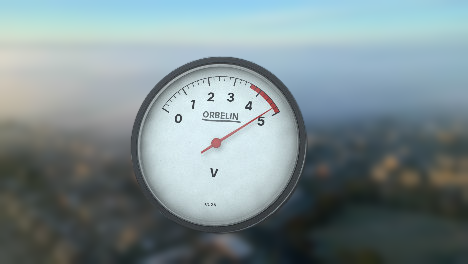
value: **4.8** V
